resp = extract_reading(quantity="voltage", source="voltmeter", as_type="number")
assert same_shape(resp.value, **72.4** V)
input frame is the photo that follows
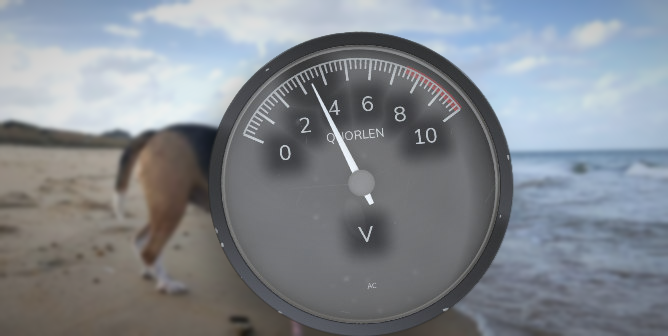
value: **3.4** V
